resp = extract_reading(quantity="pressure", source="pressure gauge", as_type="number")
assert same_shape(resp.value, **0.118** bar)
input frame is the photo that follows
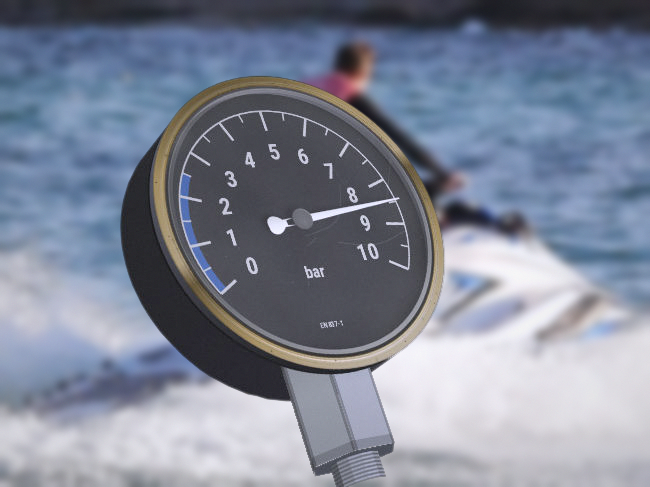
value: **8.5** bar
